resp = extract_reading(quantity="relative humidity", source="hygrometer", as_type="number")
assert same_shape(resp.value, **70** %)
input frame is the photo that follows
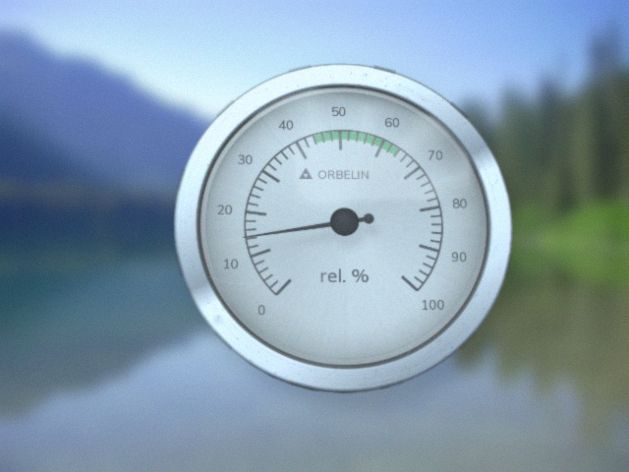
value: **14** %
